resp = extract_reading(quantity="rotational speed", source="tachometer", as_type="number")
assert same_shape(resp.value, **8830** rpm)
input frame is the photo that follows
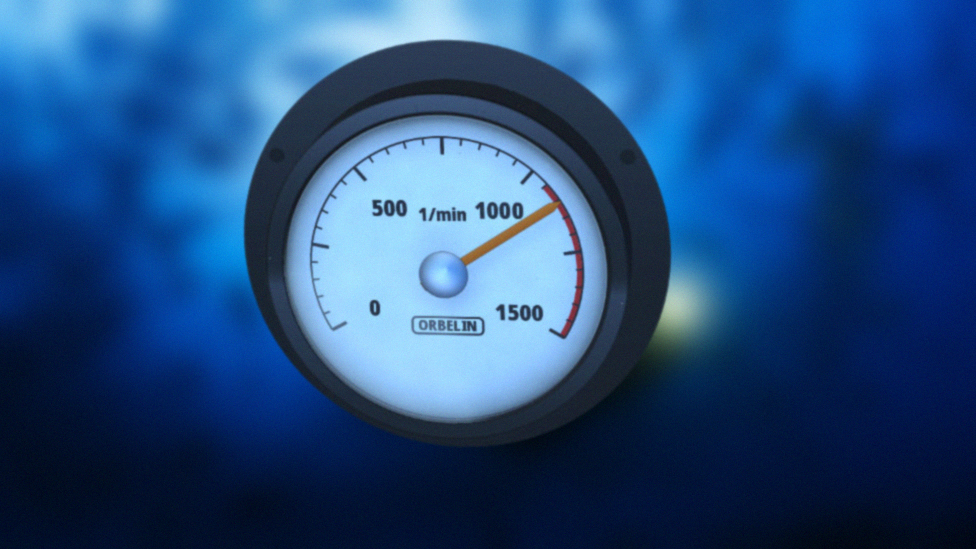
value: **1100** rpm
